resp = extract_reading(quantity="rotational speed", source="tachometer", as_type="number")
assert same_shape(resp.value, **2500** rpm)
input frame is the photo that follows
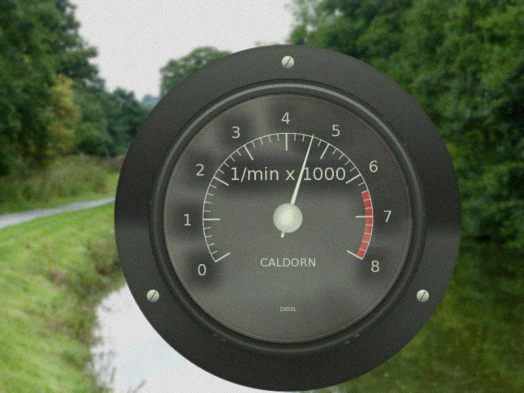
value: **4600** rpm
